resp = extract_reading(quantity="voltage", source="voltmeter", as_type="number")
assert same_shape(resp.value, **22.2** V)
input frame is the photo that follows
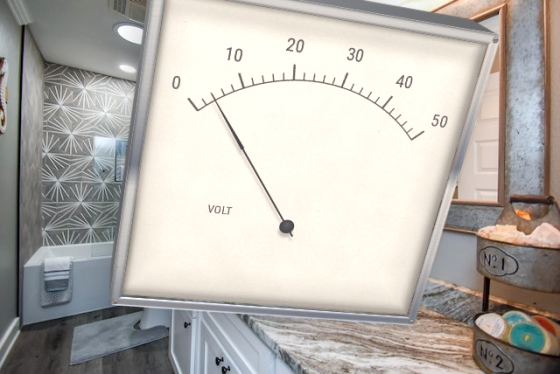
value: **4** V
